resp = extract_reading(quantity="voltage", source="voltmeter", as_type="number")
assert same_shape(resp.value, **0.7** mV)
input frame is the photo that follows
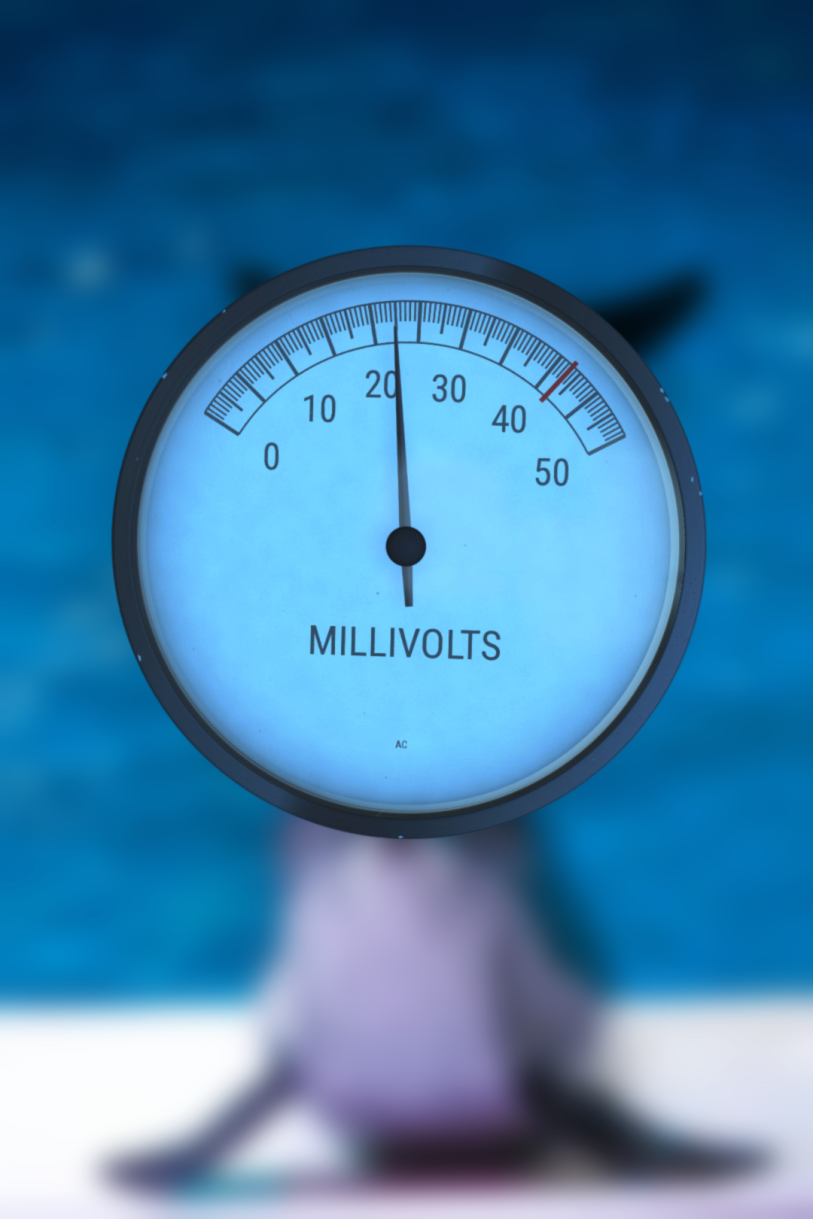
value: **22.5** mV
